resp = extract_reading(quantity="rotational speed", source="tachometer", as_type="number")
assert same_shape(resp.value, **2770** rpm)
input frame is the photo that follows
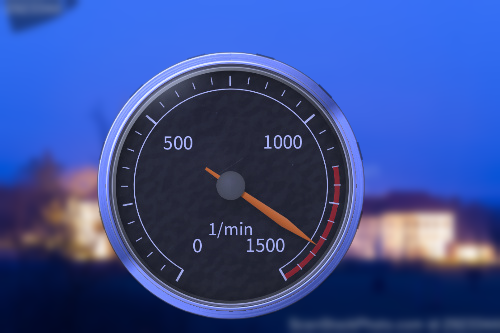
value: **1375** rpm
